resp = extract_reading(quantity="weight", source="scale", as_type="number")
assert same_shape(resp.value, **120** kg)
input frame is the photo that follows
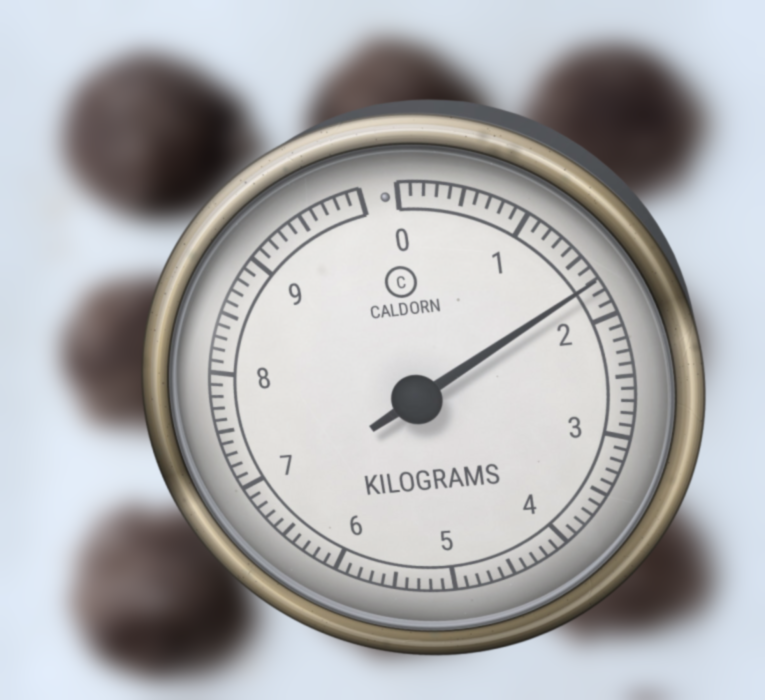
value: **1.7** kg
